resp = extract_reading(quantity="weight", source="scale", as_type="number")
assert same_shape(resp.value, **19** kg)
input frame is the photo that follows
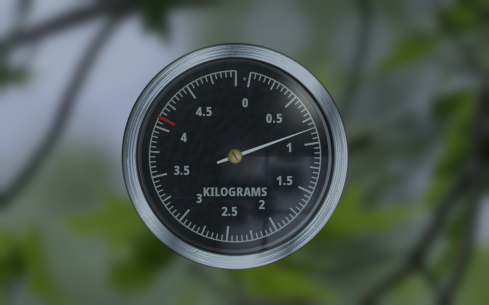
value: **0.85** kg
